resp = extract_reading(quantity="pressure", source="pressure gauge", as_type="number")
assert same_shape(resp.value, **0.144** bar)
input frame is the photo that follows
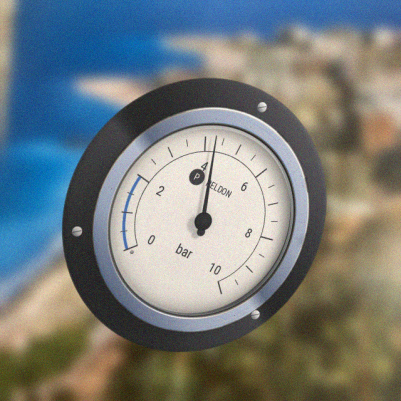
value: **4.25** bar
